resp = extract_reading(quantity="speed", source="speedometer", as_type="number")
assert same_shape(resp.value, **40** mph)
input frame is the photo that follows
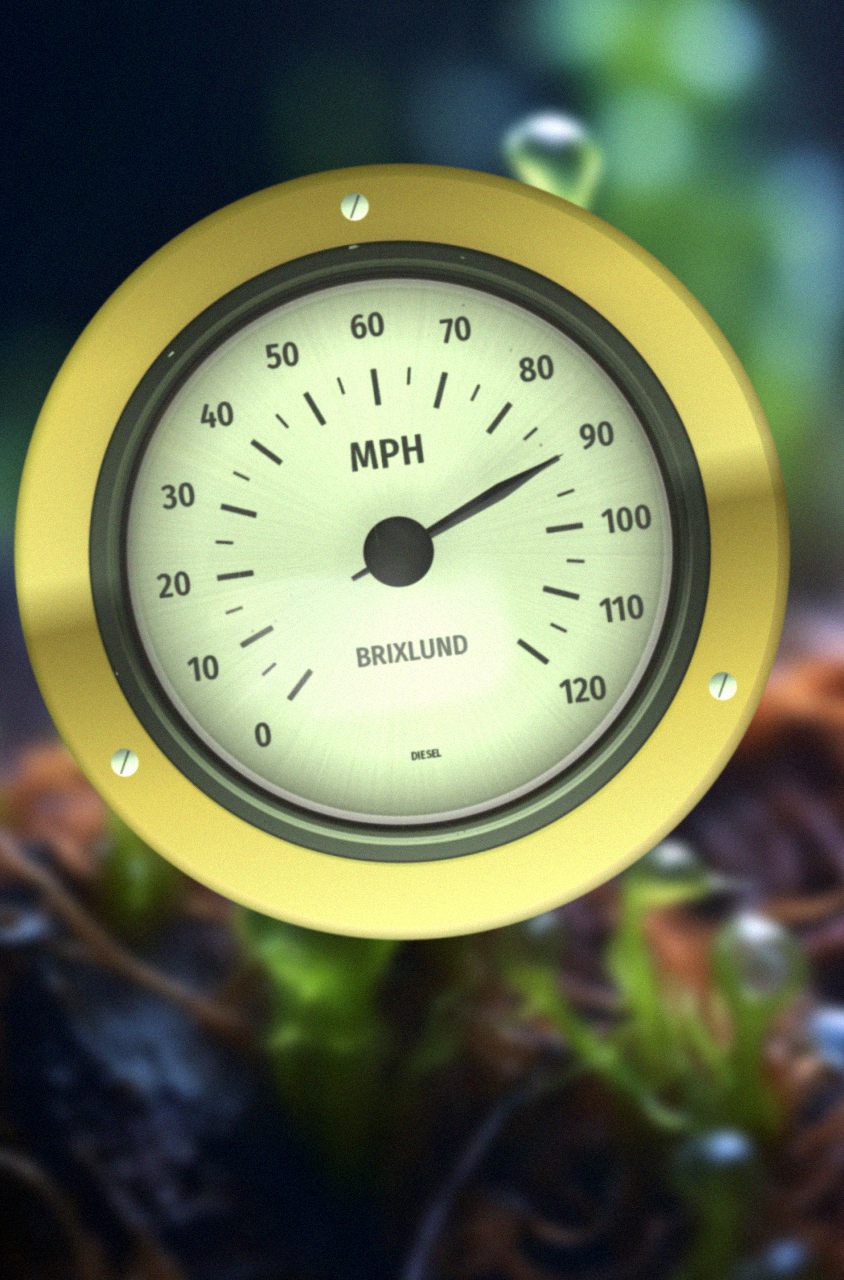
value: **90** mph
